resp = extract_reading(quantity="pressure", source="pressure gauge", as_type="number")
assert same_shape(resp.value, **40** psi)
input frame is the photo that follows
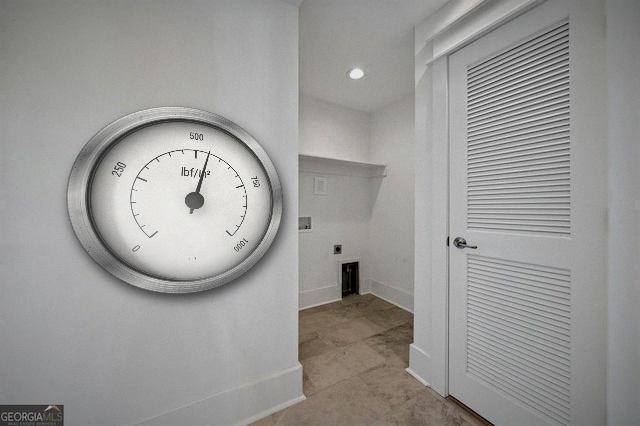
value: **550** psi
